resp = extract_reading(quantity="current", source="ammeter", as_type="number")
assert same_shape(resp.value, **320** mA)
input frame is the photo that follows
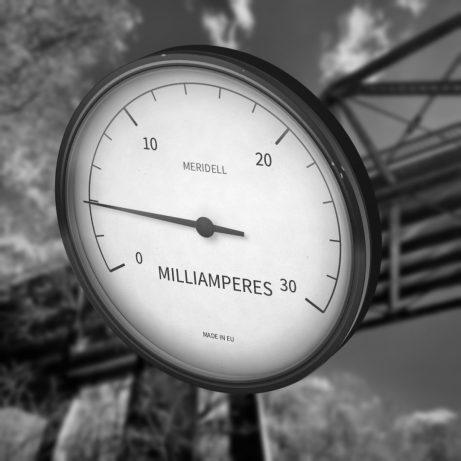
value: **4** mA
